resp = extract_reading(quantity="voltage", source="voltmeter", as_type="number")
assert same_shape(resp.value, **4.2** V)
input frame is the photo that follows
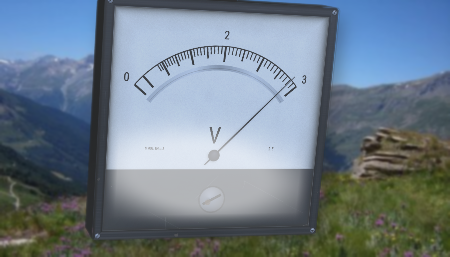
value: **2.9** V
